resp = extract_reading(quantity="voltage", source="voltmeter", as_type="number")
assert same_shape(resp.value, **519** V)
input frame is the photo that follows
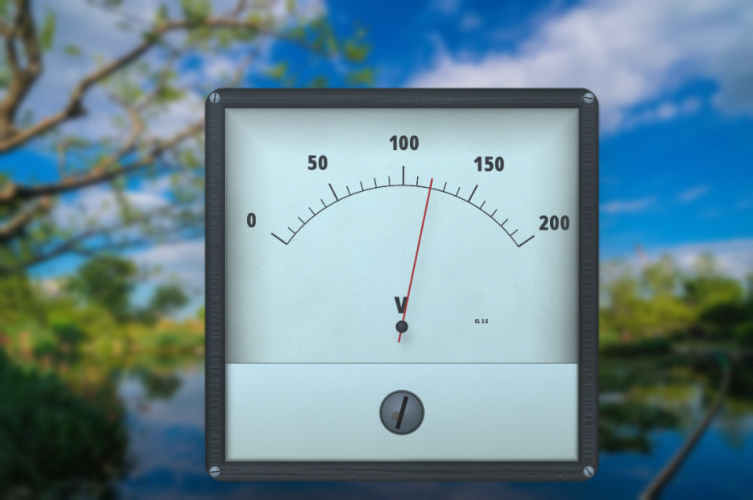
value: **120** V
